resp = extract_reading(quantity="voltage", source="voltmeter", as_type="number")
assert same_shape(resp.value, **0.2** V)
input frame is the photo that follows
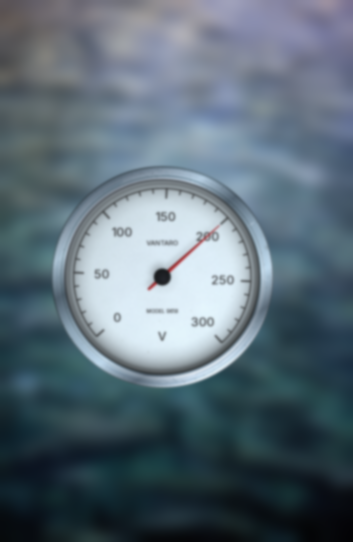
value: **200** V
